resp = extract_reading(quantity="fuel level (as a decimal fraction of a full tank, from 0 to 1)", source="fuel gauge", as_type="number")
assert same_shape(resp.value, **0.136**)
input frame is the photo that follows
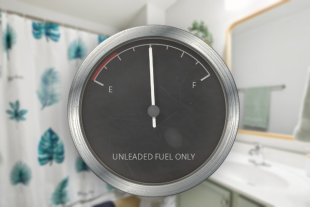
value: **0.5**
